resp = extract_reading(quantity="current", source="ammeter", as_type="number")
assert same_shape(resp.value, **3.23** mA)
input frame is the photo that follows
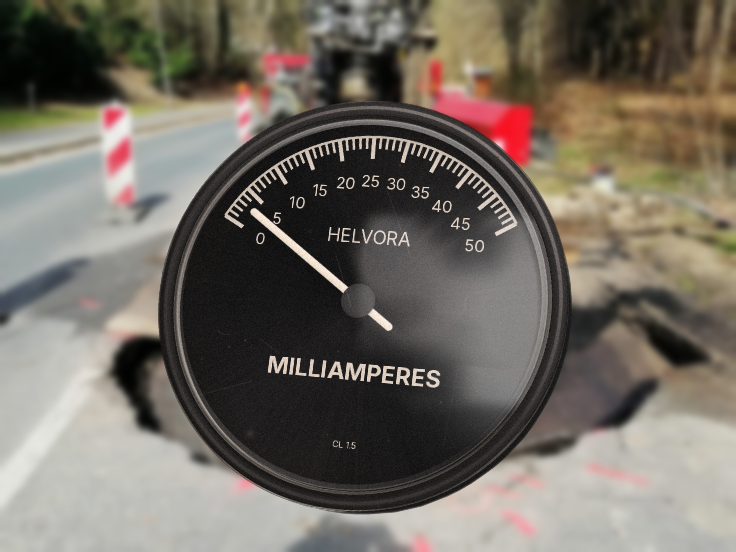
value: **3** mA
